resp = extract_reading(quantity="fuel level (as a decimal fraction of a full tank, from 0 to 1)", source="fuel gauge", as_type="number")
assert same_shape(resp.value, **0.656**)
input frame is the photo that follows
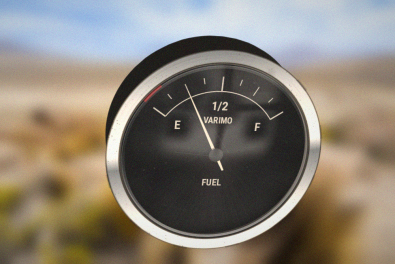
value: **0.25**
